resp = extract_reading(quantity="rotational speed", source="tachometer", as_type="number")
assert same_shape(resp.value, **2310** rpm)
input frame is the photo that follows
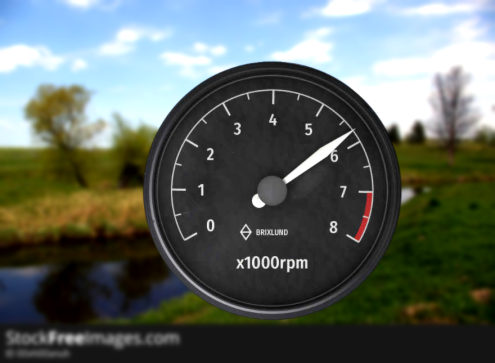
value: **5750** rpm
